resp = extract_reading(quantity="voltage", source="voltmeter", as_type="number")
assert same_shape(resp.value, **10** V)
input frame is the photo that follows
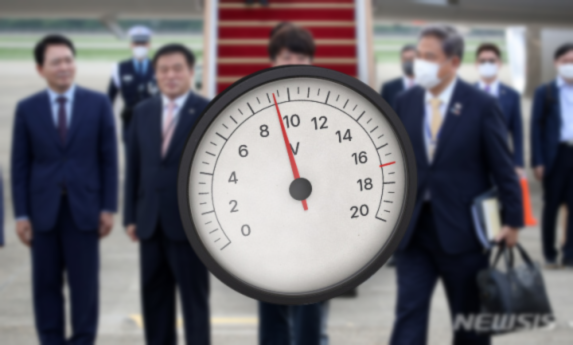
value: **9.25** V
